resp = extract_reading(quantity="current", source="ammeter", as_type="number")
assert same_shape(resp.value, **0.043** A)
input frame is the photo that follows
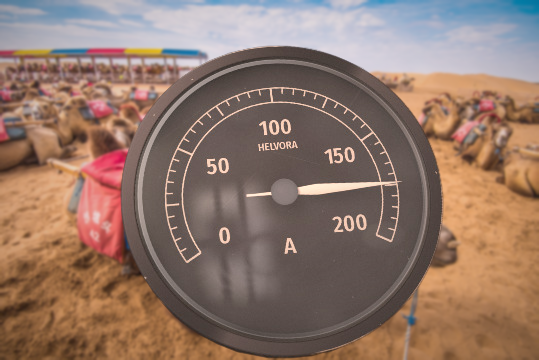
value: **175** A
